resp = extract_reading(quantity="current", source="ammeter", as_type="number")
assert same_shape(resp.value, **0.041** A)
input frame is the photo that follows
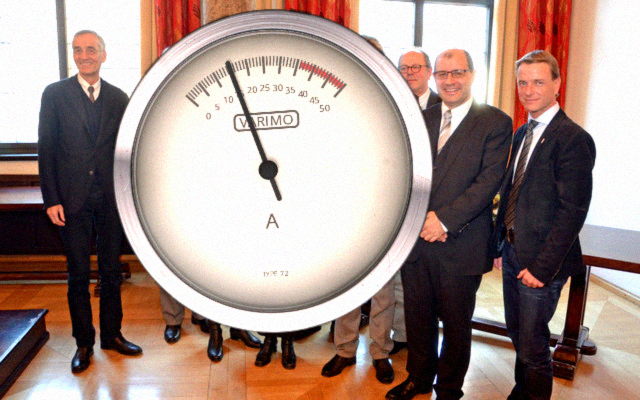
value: **15** A
